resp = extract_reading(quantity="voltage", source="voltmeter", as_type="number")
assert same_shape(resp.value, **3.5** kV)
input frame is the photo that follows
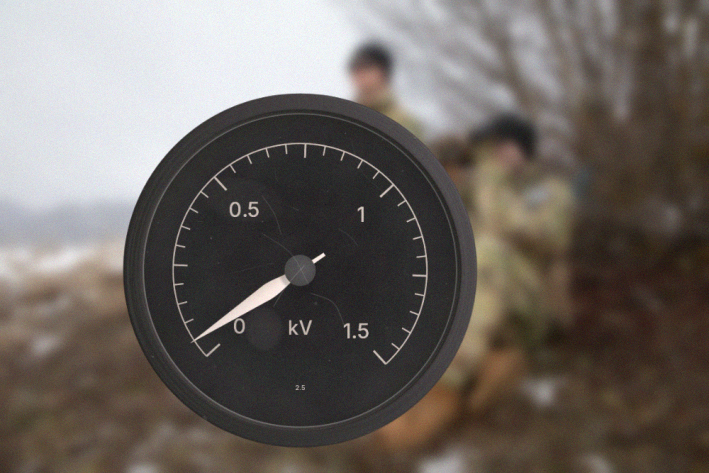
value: **0.05** kV
